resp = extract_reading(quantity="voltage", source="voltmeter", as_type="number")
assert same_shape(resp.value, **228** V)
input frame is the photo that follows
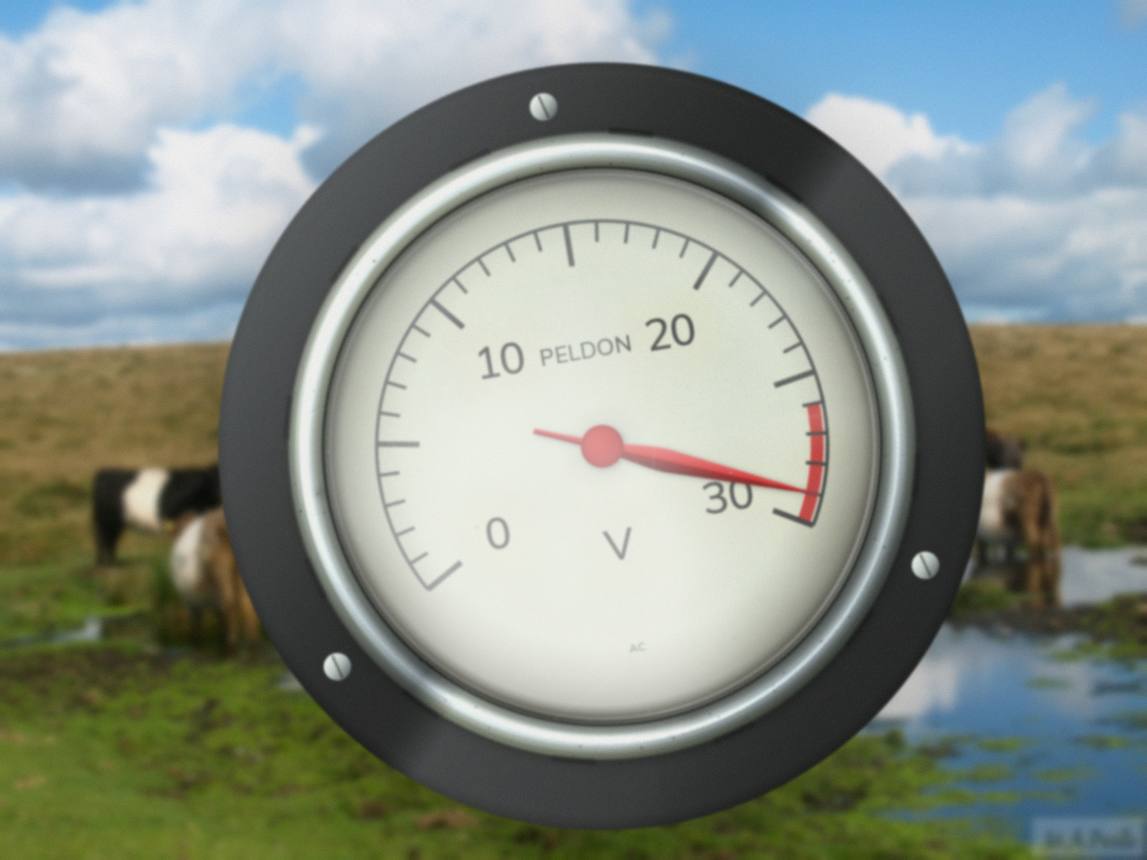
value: **29** V
